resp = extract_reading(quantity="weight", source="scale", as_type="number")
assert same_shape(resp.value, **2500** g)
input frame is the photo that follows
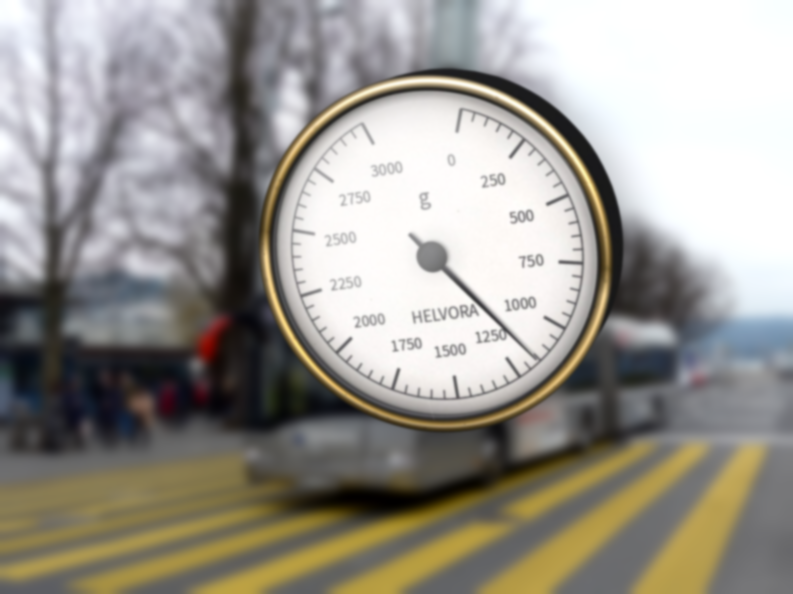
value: **1150** g
